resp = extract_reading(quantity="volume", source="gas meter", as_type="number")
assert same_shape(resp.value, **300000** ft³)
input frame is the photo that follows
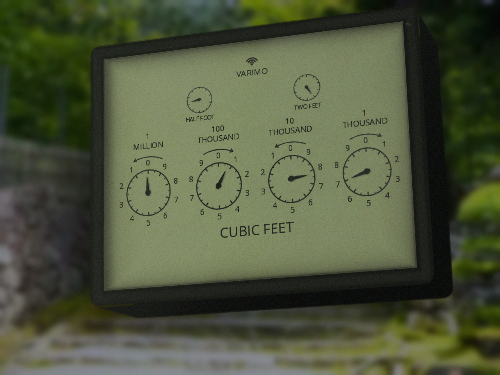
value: **7700** ft³
